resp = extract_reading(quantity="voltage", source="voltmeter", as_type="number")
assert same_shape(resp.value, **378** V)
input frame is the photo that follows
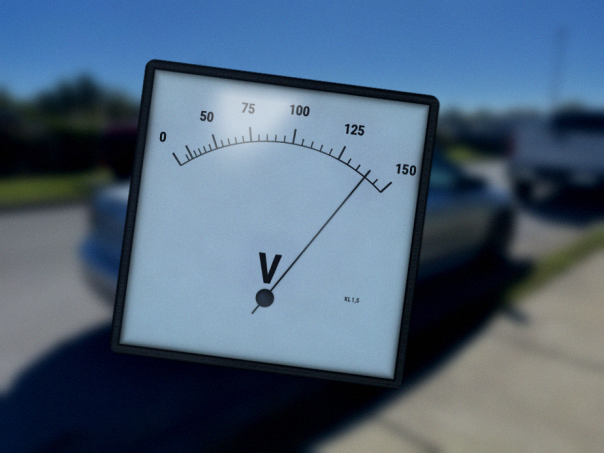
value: **140** V
